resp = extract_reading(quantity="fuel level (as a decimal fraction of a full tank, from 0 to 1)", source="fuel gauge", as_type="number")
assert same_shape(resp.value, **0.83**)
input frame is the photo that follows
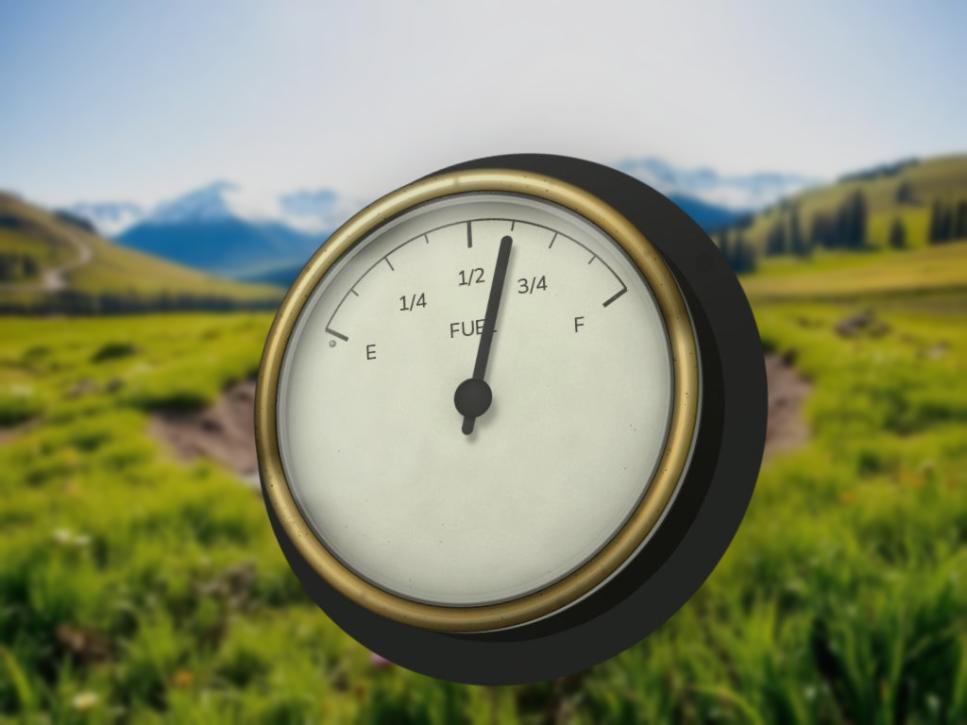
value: **0.625**
